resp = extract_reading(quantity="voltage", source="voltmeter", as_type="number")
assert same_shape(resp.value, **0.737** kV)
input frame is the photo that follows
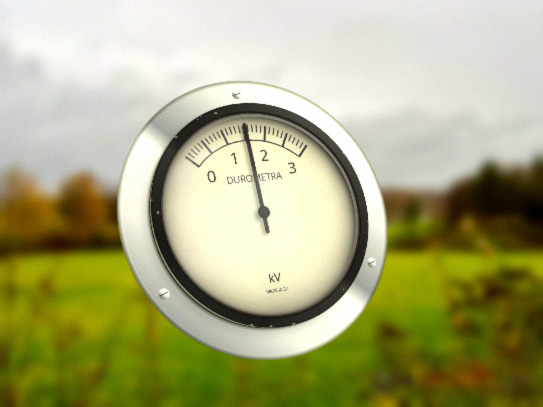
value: **1.5** kV
